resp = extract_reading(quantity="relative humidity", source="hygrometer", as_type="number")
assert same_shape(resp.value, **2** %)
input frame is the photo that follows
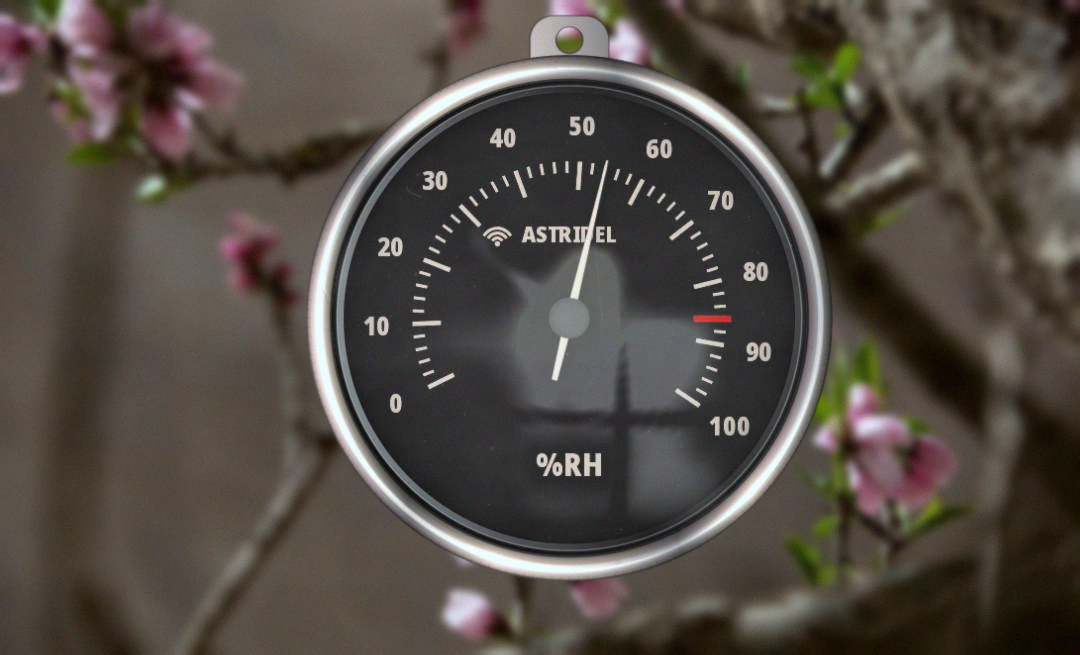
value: **54** %
